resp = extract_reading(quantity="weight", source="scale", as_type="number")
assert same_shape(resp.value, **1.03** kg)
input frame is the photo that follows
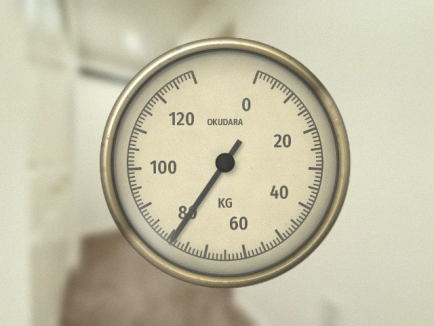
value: **79** kg
